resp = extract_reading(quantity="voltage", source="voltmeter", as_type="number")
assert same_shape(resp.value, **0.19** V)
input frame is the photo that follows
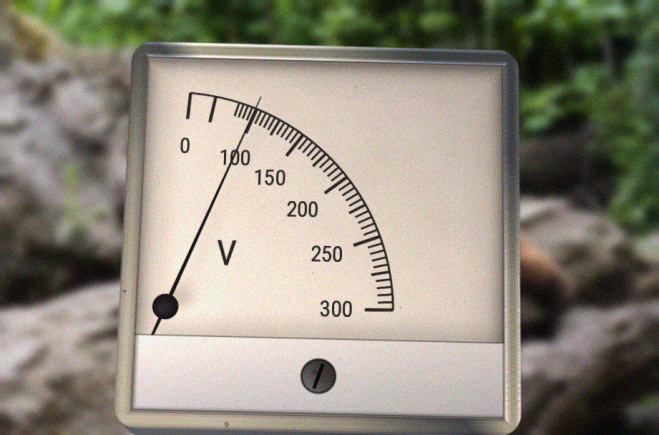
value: **100** V
